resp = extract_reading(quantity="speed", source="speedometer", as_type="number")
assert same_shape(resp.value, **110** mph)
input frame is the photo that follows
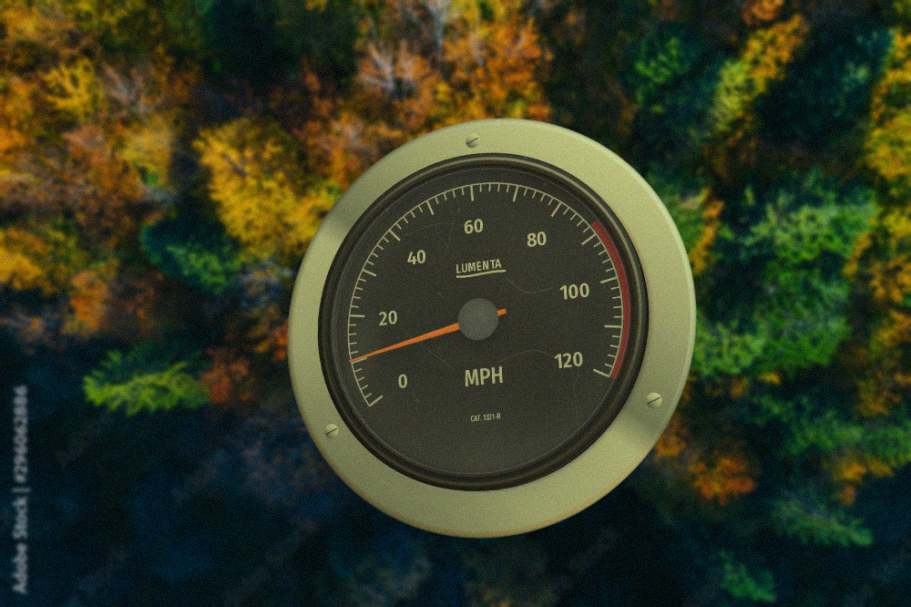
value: **10** mph
